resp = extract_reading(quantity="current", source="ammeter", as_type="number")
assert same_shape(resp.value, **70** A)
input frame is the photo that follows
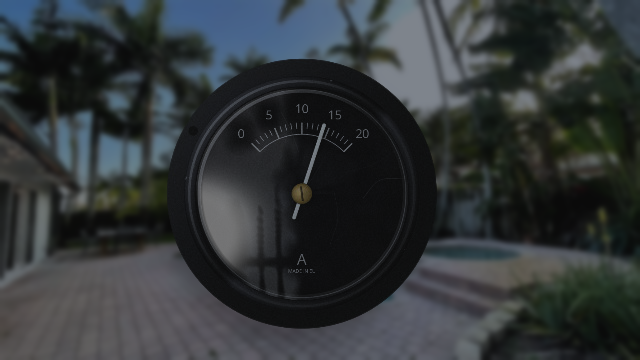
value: **14** A
